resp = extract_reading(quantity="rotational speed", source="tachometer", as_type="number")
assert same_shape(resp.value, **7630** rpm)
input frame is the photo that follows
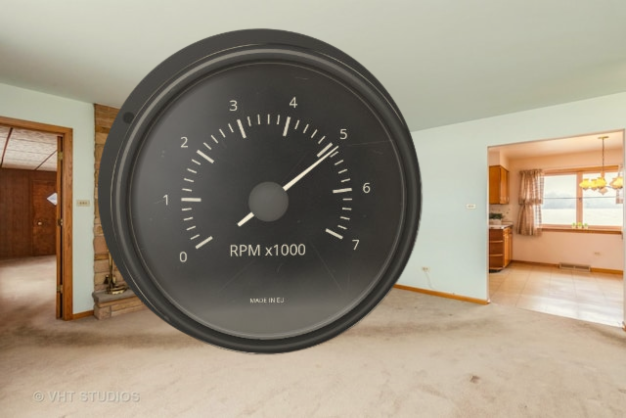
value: **5100** rpm
